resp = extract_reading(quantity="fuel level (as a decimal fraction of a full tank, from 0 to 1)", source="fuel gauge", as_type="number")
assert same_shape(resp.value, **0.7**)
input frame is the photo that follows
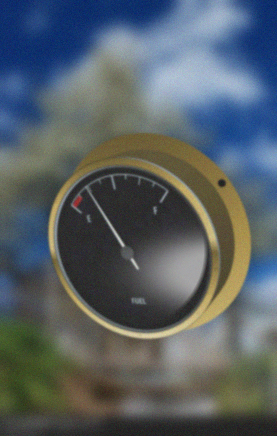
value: **0.25**
